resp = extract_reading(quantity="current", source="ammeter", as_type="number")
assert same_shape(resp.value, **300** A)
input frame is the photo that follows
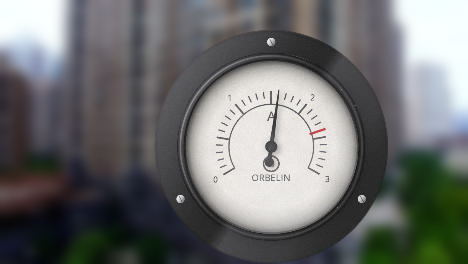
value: **1.6** A
